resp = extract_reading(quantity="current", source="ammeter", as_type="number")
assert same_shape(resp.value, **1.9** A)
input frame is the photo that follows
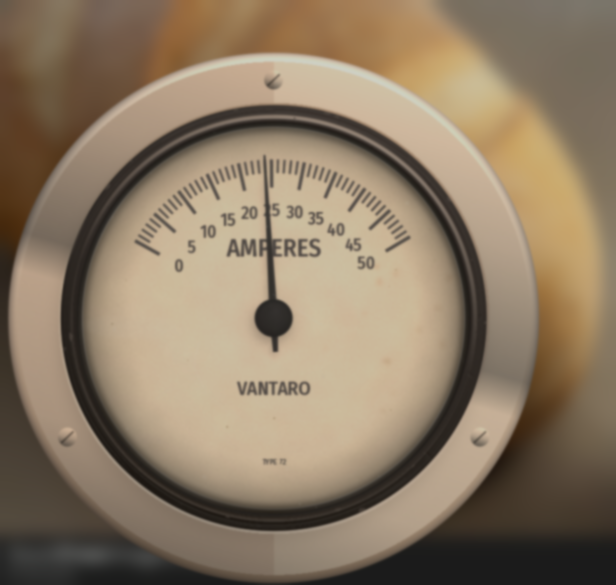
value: **24** A
